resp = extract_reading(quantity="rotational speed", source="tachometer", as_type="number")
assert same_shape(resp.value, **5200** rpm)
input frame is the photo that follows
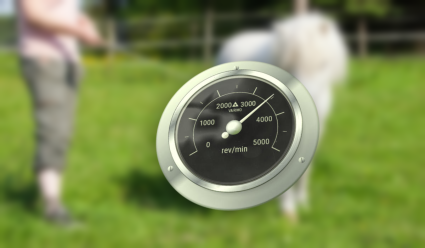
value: **3500** rpm
